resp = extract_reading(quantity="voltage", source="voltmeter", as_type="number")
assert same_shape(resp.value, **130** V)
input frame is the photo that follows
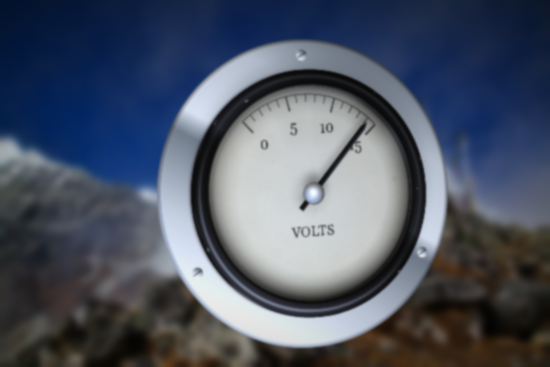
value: **14** V
